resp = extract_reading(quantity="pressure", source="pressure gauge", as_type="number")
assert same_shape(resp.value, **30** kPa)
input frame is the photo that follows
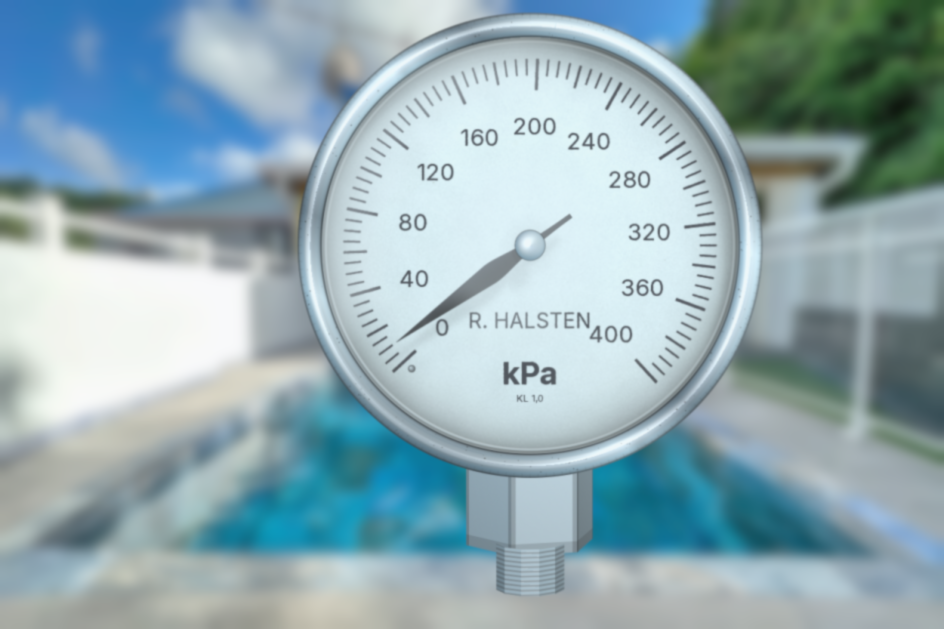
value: **10** kPa
